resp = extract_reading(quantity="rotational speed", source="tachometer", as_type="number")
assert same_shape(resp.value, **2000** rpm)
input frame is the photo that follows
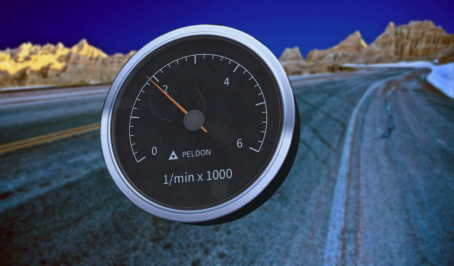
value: **1900** rpm
